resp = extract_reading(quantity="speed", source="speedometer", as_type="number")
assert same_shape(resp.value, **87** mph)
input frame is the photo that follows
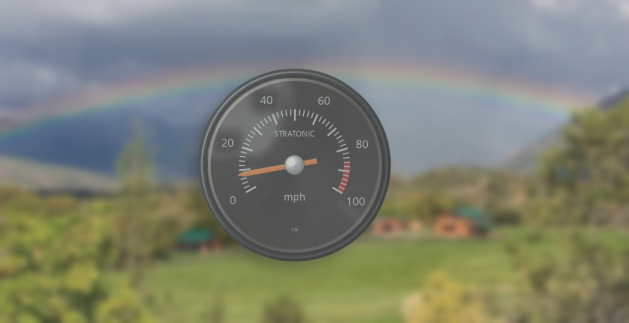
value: **8** mph
